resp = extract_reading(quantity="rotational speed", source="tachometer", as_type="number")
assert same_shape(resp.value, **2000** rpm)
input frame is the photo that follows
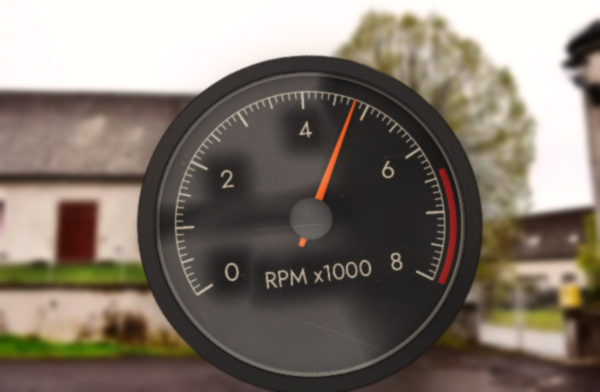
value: **4800** rpm
